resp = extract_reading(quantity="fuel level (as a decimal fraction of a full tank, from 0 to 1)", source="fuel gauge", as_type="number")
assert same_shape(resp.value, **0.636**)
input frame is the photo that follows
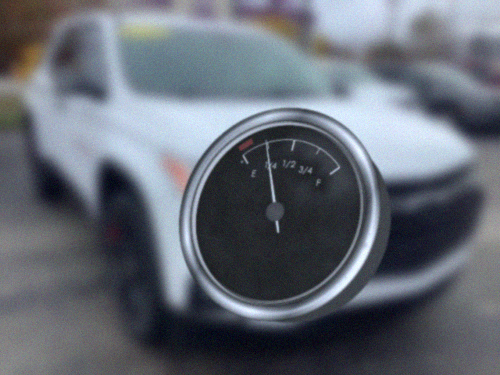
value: **0.25**
